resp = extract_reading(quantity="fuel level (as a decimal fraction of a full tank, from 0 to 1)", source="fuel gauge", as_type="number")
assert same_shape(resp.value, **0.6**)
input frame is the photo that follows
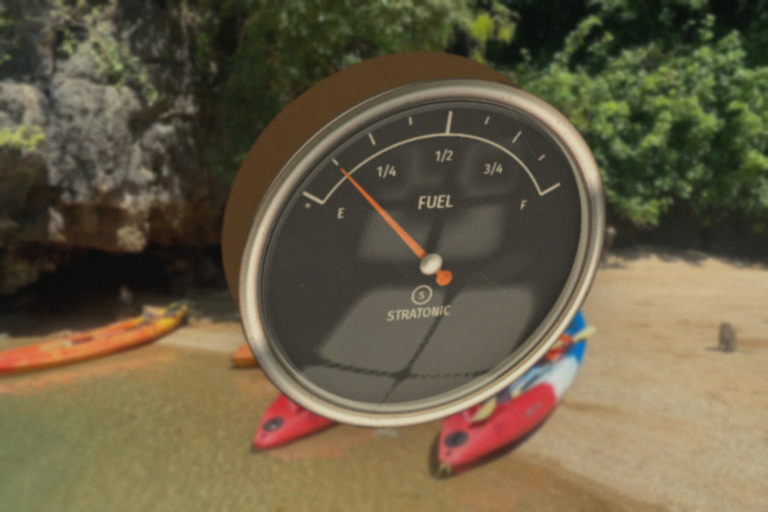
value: **0.125**
